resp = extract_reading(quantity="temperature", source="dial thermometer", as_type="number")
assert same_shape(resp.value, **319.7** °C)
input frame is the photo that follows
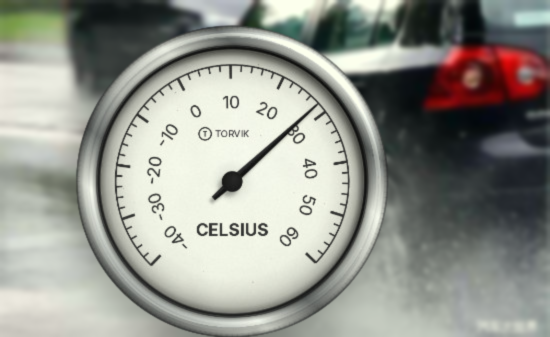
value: **28** °C
